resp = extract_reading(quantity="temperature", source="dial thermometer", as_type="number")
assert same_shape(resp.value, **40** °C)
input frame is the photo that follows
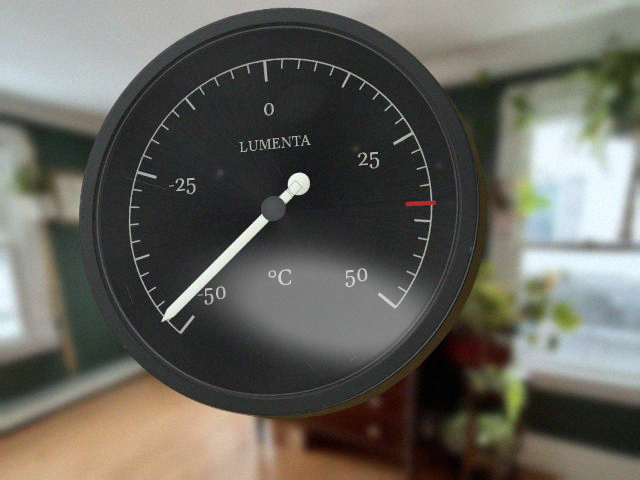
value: **-47.5** °C
